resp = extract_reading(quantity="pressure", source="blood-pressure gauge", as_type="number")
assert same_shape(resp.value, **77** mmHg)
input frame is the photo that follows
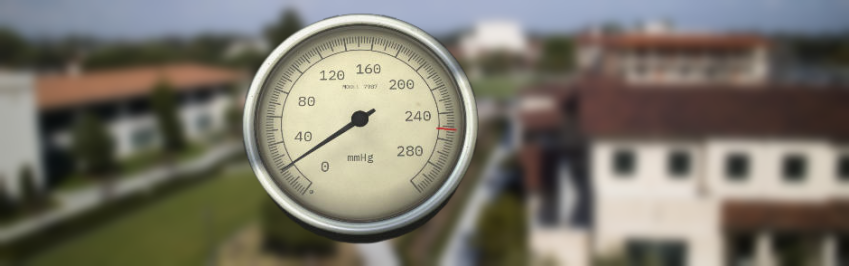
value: **20** mmHg
